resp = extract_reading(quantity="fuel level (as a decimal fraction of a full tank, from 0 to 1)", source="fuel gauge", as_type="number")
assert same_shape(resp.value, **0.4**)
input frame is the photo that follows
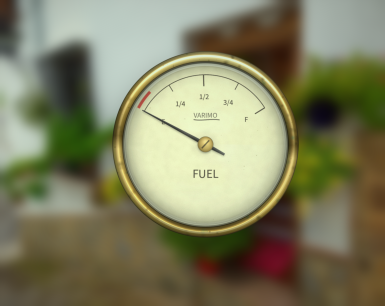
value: **0**
